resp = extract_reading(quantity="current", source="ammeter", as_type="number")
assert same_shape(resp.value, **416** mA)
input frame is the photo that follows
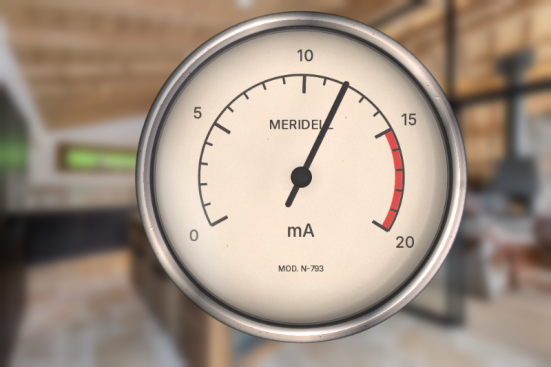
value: **12** mA
